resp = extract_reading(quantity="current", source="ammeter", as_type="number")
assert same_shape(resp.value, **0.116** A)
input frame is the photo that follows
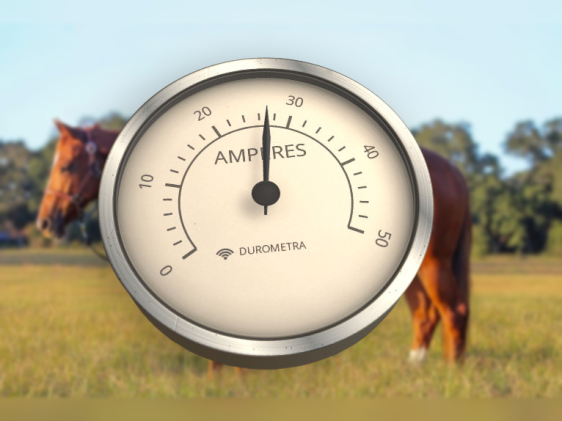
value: **27** A
